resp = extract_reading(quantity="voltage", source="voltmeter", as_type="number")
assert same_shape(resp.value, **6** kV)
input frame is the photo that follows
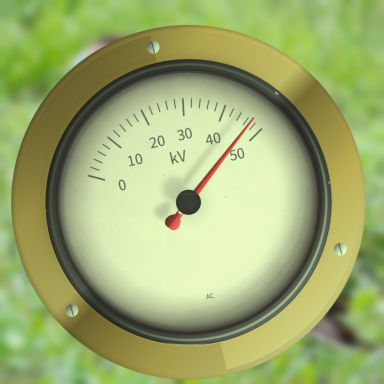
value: **47** kV
